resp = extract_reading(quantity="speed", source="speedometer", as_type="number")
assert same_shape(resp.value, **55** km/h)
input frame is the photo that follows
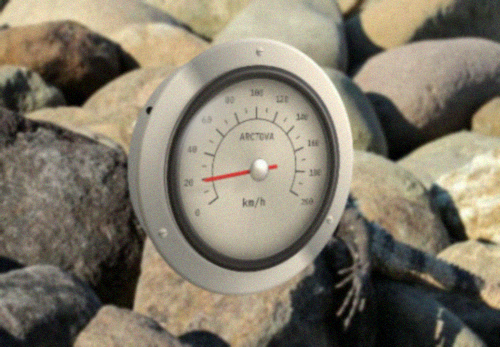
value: **20** km/h
